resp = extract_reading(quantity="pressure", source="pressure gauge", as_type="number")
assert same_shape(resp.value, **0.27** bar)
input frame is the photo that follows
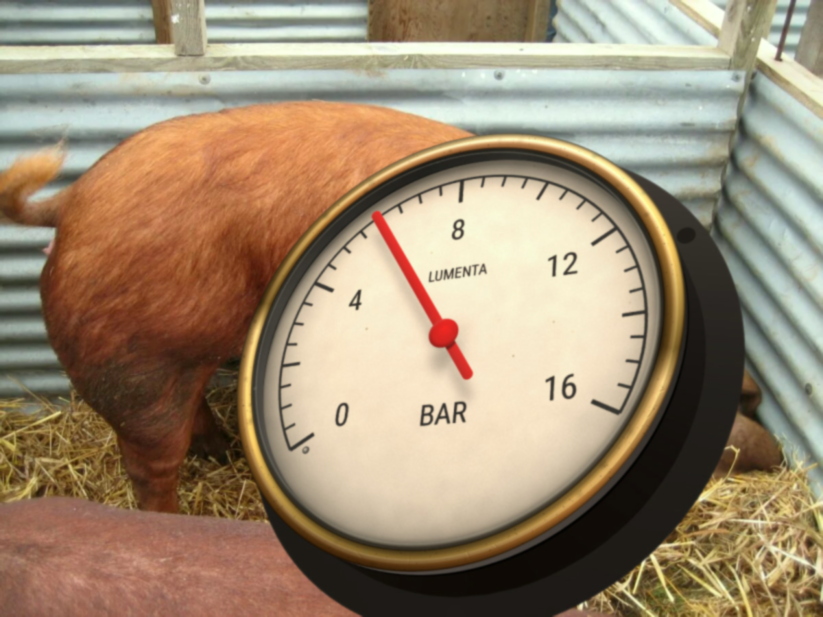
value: **6** bar
